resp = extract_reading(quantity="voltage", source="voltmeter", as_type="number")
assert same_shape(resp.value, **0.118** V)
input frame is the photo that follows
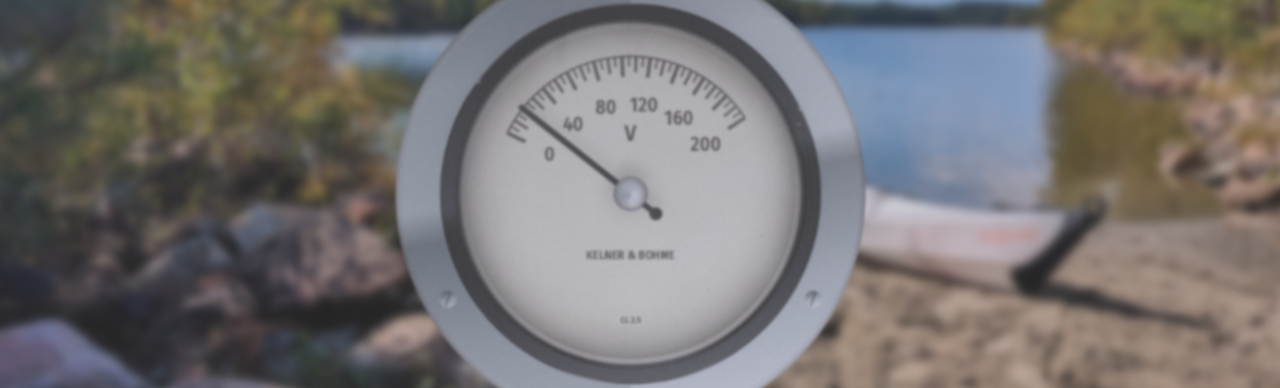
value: **20** V
